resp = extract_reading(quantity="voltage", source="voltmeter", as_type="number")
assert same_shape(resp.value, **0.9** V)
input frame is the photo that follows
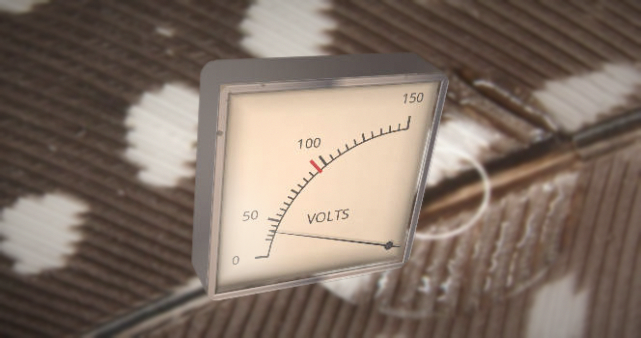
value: **40** V
